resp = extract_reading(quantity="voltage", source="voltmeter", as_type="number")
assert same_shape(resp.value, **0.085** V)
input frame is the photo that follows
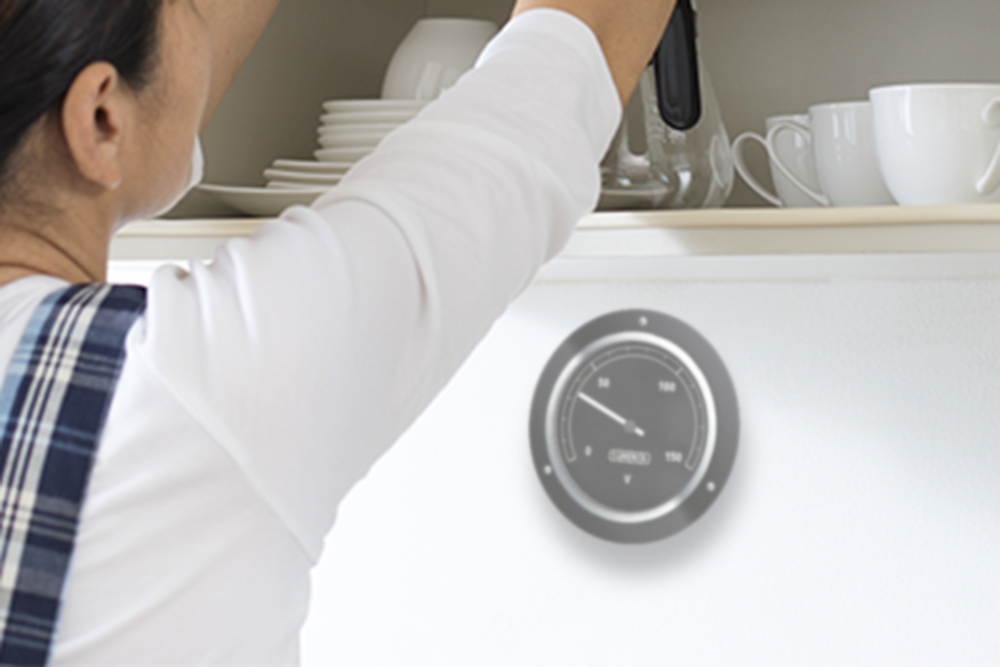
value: **35** V
